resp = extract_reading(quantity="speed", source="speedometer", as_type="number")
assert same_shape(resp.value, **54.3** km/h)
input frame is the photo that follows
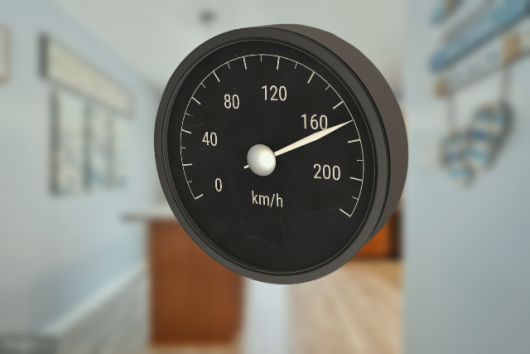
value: **170** km/h
